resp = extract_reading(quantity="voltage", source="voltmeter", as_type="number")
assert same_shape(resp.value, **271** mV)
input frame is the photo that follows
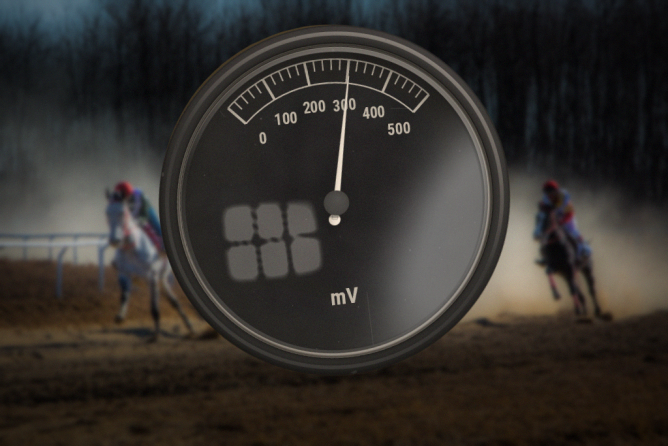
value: **300** mV
